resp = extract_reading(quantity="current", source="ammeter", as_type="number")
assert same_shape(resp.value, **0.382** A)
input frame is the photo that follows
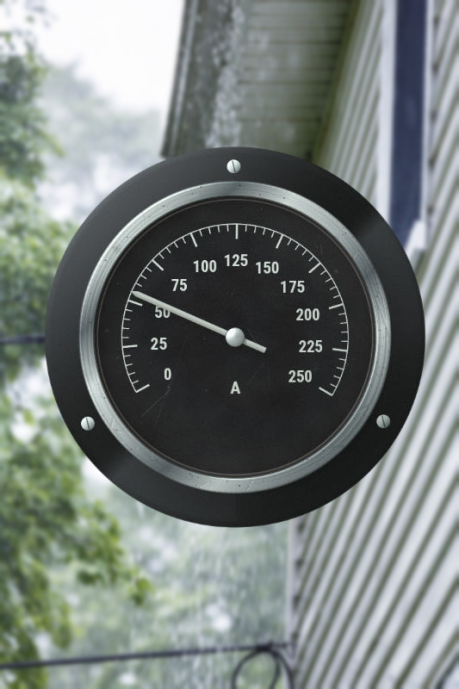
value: **55** A
